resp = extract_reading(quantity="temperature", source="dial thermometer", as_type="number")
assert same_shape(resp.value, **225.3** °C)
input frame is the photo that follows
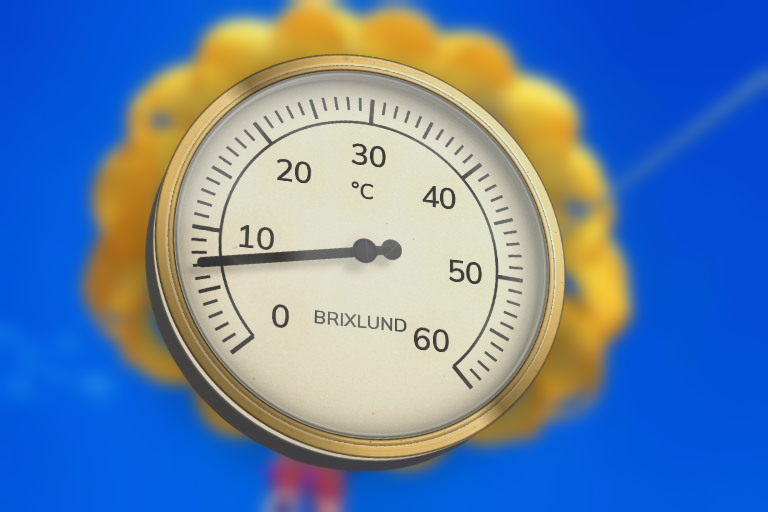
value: **7** °C
